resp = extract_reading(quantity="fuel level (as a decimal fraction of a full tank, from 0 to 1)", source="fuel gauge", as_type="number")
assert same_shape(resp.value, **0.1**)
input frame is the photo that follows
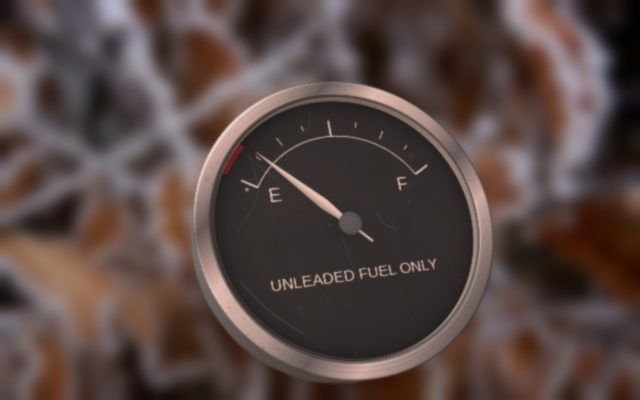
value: **0.125**
